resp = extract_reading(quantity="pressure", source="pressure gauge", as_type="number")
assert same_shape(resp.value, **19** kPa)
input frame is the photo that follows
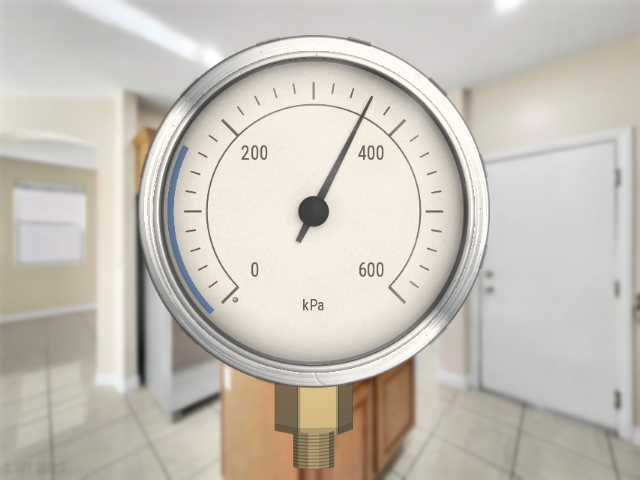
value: **360** kPa
